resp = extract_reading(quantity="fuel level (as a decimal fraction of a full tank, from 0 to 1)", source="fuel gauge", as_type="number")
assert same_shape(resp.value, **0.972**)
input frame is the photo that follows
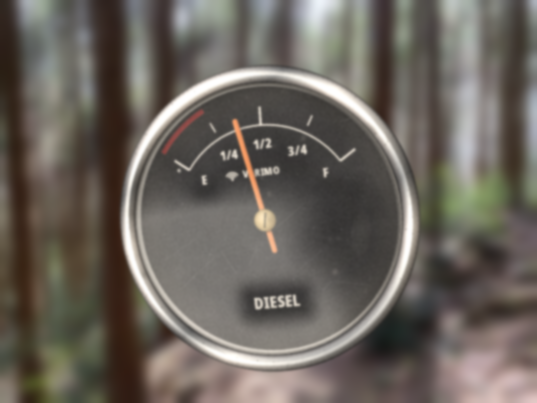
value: **0.375**
